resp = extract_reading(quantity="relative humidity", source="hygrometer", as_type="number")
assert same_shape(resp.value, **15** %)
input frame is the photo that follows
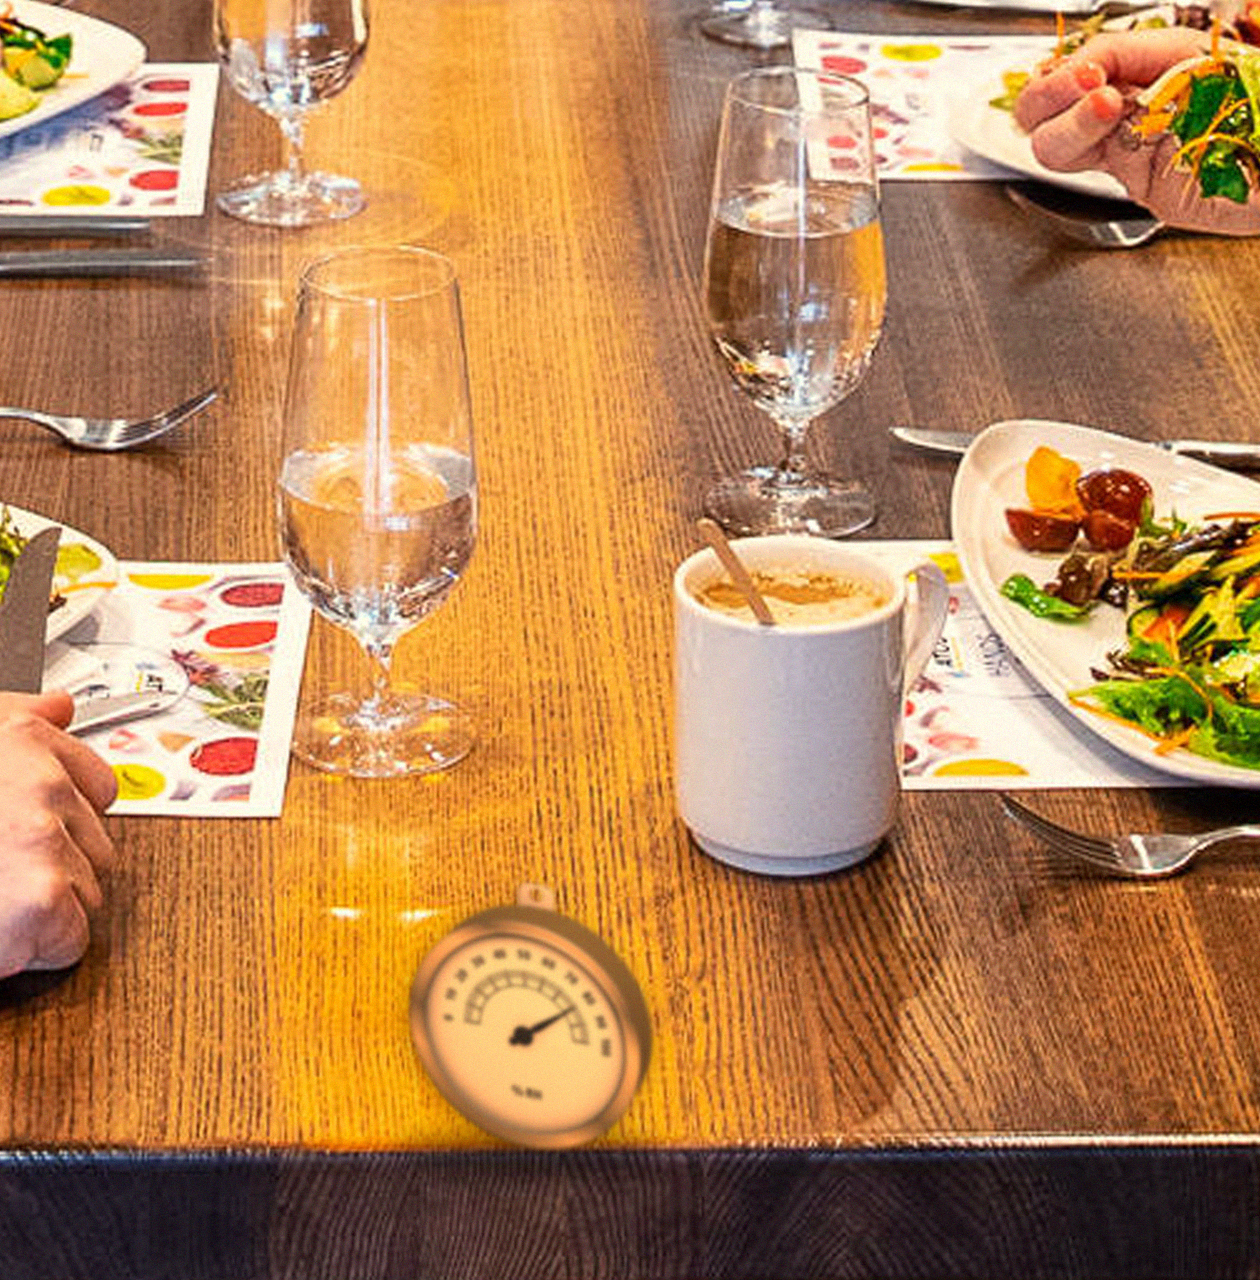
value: **80** %
